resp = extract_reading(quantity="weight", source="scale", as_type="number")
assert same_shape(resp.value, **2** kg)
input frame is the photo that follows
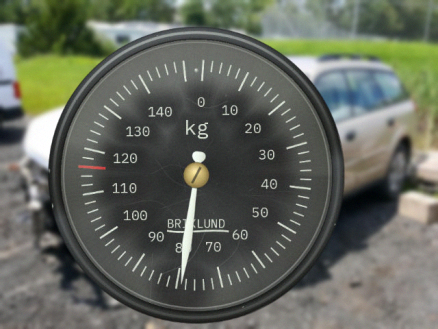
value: **79** kg
